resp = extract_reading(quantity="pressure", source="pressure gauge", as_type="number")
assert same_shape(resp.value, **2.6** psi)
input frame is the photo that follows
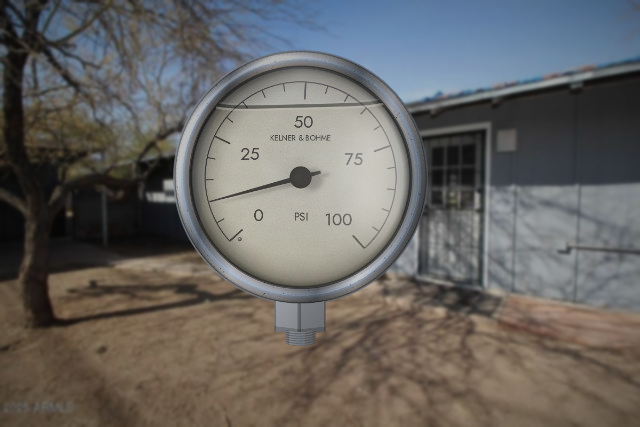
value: **10** psi
